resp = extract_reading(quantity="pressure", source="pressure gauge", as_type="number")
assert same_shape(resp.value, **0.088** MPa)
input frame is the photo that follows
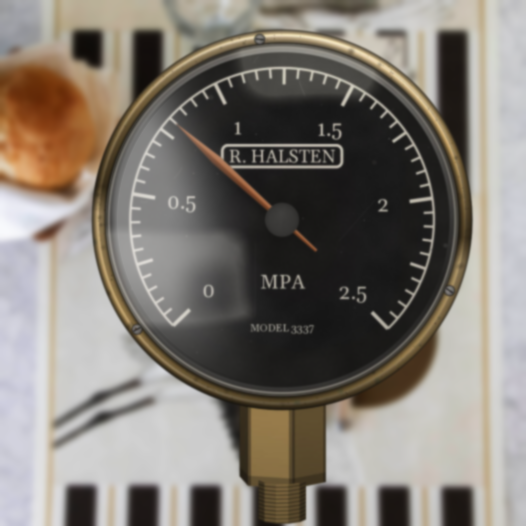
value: **0.8** MPa
